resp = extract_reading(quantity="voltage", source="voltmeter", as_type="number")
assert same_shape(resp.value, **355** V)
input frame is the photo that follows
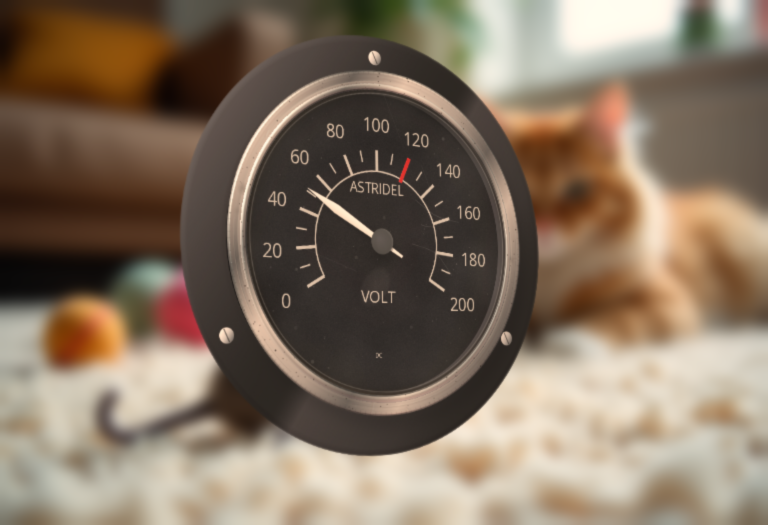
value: **50** V
